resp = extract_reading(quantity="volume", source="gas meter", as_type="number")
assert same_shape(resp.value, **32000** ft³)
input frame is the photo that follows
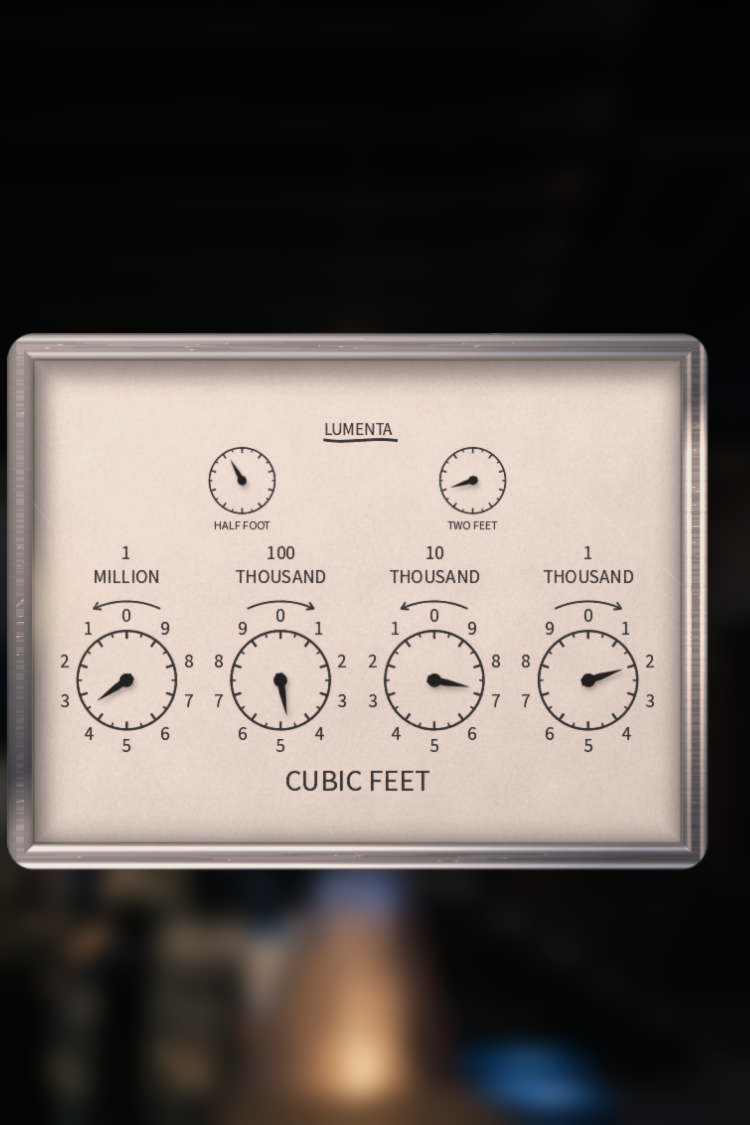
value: **347200** ft³
